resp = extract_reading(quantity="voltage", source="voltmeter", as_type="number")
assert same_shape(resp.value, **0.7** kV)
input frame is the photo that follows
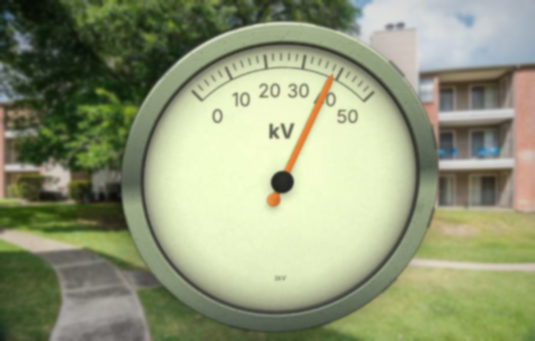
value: **38** kV
